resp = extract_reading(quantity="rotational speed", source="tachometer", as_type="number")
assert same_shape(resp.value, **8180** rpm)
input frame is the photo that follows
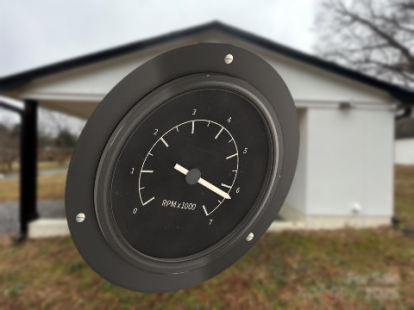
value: **6250** rpm
